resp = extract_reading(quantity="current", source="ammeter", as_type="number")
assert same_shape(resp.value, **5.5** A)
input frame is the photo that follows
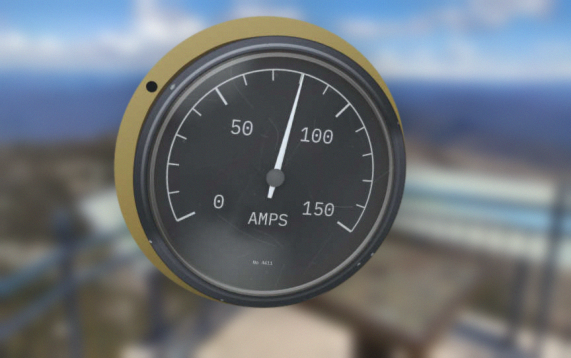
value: **80** A
